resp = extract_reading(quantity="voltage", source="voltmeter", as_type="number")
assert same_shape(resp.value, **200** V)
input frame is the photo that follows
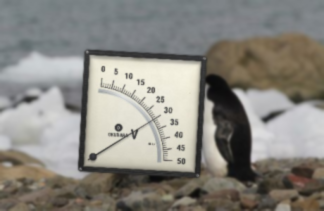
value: **30** V
